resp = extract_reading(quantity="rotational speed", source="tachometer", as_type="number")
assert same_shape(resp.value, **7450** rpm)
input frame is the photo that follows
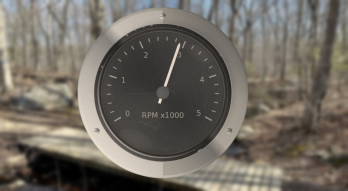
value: **2900** rpm
